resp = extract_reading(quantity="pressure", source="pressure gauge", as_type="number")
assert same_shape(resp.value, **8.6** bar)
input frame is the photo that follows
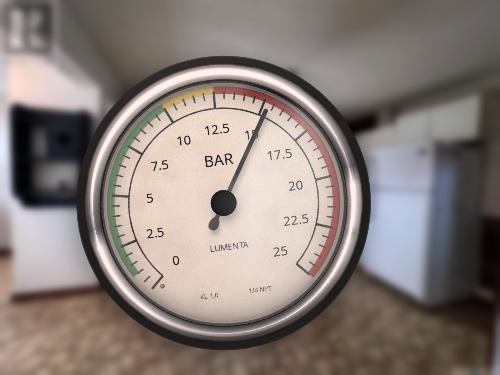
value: **15.25** bar
